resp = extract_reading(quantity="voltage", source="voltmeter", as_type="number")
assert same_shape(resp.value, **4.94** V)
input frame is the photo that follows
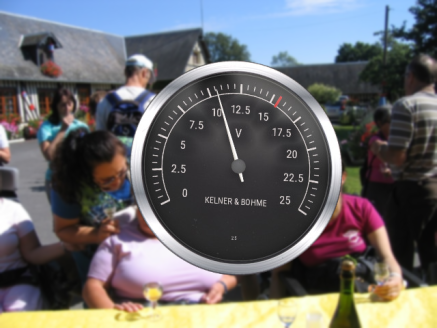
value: **10.5** V
